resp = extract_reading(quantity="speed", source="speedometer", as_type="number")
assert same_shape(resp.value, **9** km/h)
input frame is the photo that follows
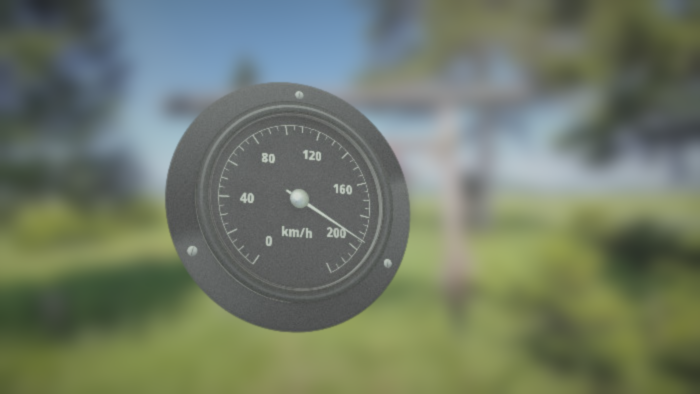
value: **195** km/h
